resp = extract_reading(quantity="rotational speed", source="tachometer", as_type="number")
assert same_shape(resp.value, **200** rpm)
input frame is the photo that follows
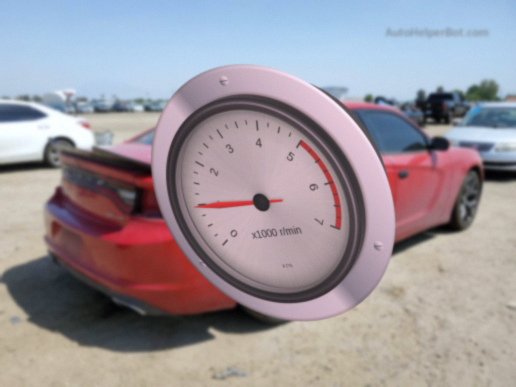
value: **1000** rpm
